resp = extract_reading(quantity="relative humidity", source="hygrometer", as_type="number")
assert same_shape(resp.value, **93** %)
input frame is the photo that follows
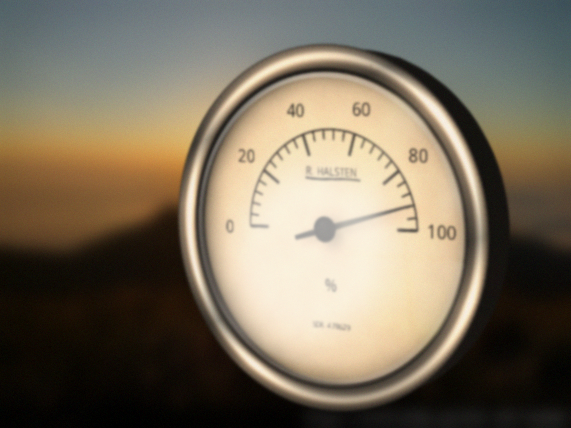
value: **92** %
